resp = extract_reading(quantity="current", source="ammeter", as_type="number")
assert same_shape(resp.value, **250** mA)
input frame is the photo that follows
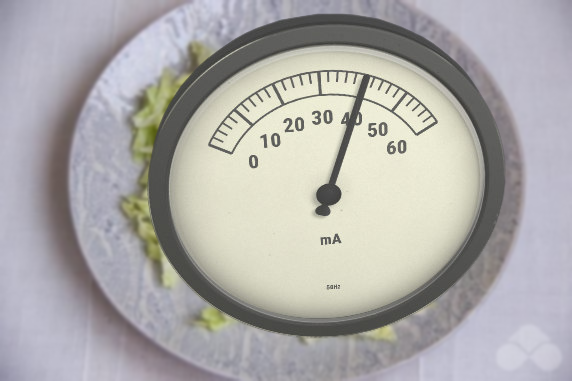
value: **40** mA
